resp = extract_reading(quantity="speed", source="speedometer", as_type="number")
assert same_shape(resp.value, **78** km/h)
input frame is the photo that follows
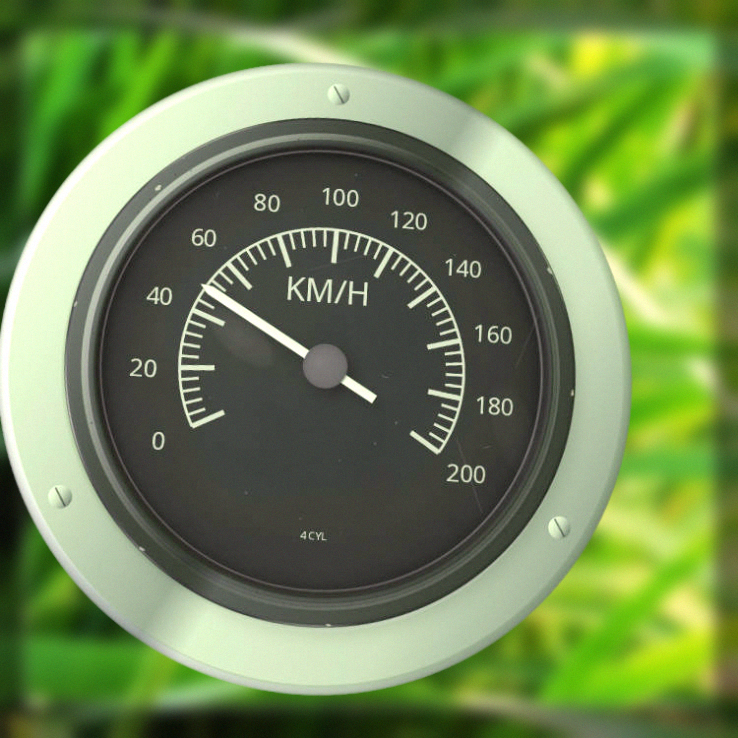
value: **48** km/h
